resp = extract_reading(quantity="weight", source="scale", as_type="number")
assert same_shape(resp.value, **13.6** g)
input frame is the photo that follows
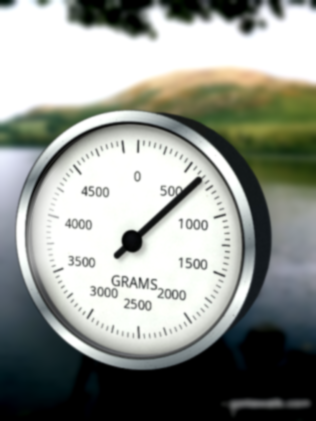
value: **650** g
